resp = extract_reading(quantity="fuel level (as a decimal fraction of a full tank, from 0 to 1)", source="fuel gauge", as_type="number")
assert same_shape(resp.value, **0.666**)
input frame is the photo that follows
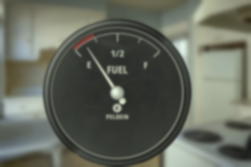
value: **0.125**
